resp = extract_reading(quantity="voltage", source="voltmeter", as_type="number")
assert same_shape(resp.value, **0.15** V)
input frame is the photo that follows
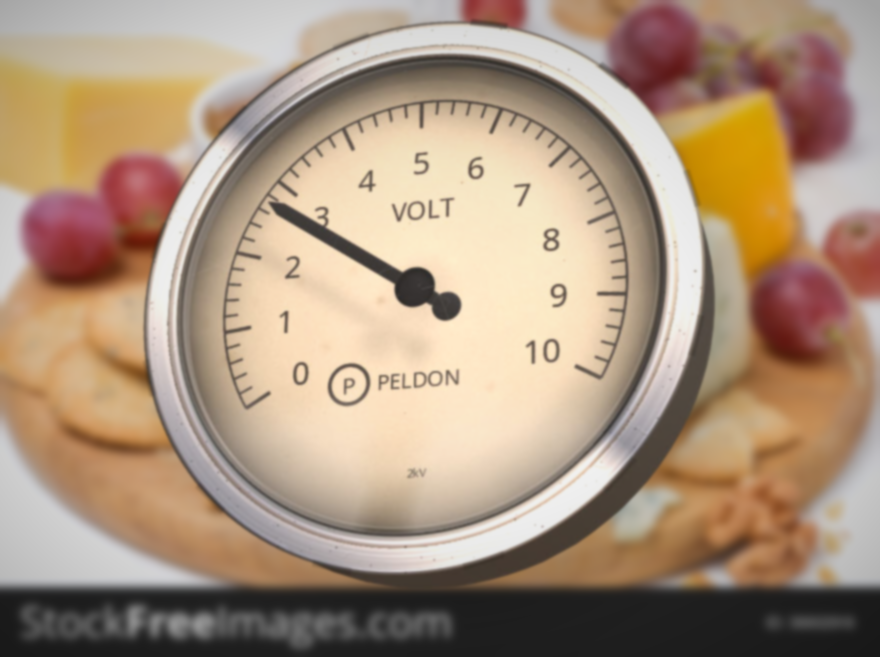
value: **2.7** V
